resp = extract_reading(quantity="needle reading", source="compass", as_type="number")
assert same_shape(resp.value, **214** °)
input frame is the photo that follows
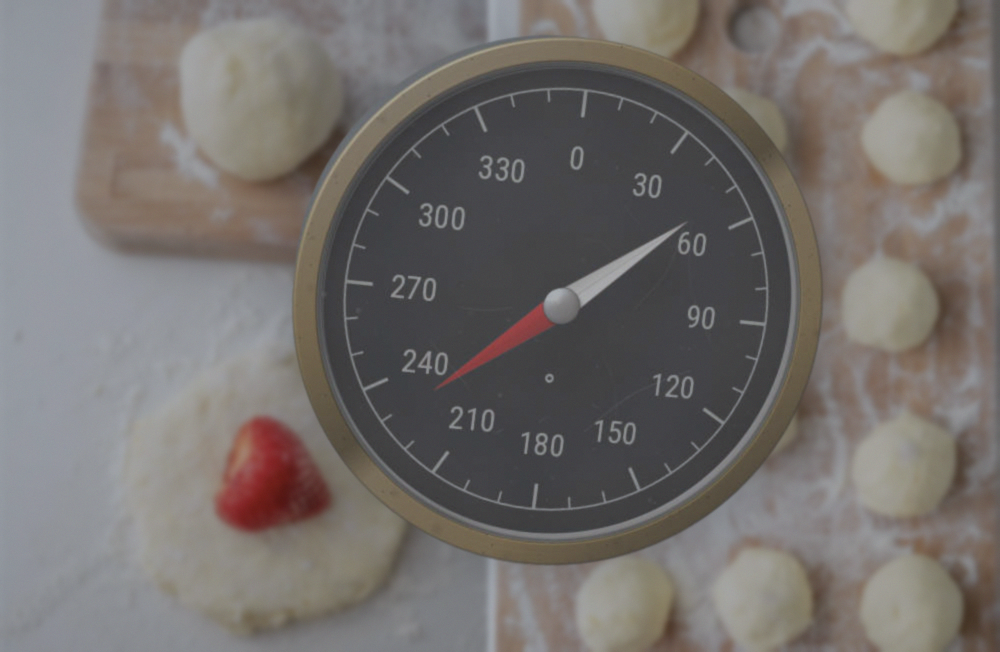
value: **230** °
